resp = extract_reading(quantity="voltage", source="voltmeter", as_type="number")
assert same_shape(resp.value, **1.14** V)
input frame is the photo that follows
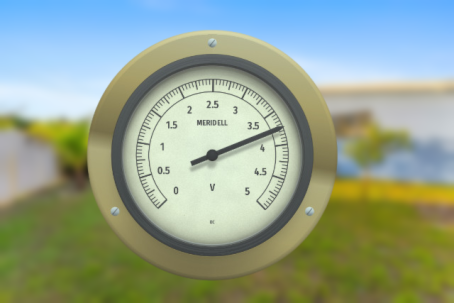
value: **3.75** V
